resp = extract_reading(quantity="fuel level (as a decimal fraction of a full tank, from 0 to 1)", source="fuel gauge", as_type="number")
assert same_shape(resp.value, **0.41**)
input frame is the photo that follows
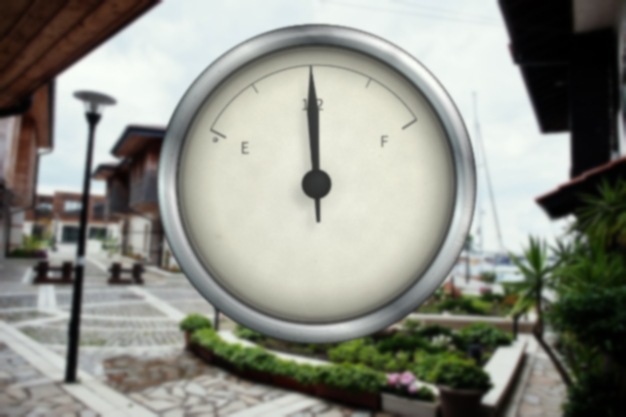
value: **0.5**
